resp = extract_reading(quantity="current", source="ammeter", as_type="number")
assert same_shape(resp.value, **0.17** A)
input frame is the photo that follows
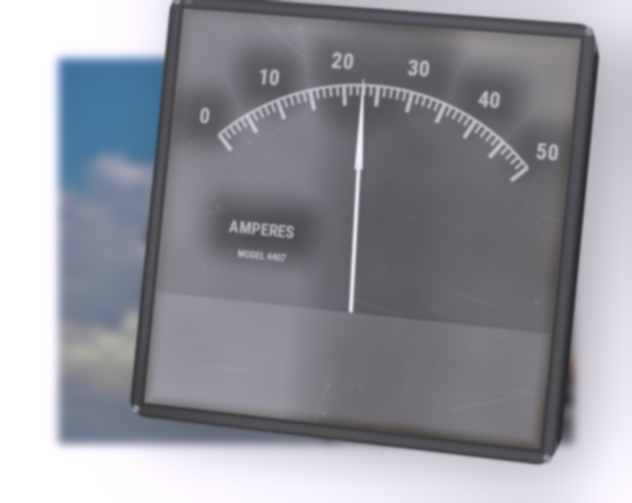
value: **23** A
